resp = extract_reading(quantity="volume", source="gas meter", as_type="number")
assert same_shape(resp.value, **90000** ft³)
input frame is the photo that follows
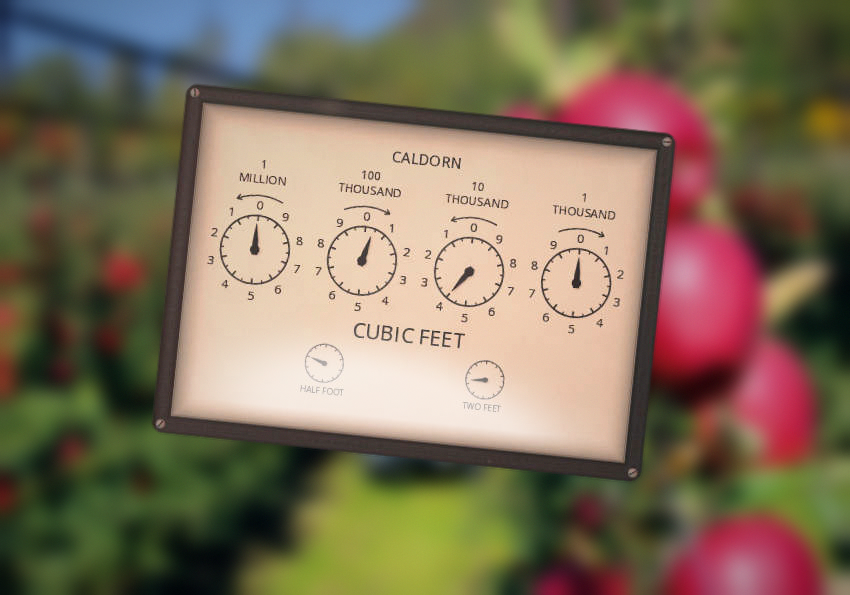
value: **4000** ft³
